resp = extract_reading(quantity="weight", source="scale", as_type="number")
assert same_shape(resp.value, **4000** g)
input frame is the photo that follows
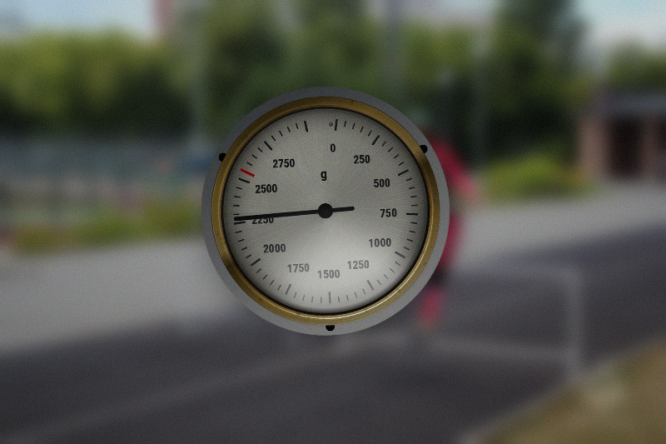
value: **2275** g
